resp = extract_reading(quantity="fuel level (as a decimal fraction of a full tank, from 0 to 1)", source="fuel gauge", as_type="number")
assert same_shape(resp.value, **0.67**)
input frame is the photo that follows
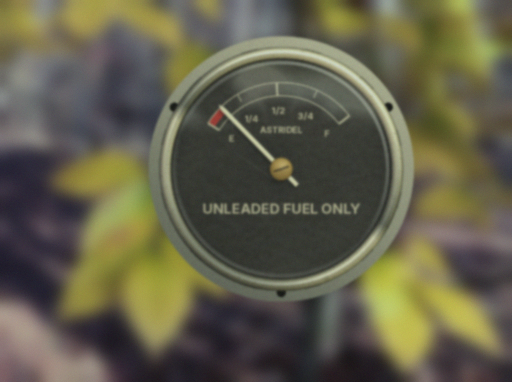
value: **0.125**
